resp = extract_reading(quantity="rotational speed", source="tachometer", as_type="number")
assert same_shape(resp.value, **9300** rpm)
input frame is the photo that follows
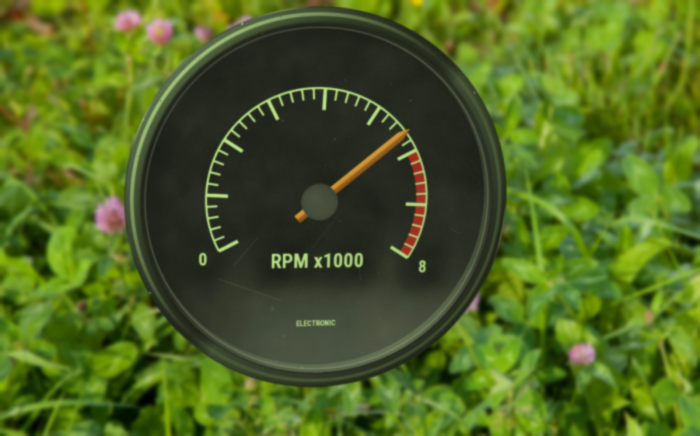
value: **5600** rpm
